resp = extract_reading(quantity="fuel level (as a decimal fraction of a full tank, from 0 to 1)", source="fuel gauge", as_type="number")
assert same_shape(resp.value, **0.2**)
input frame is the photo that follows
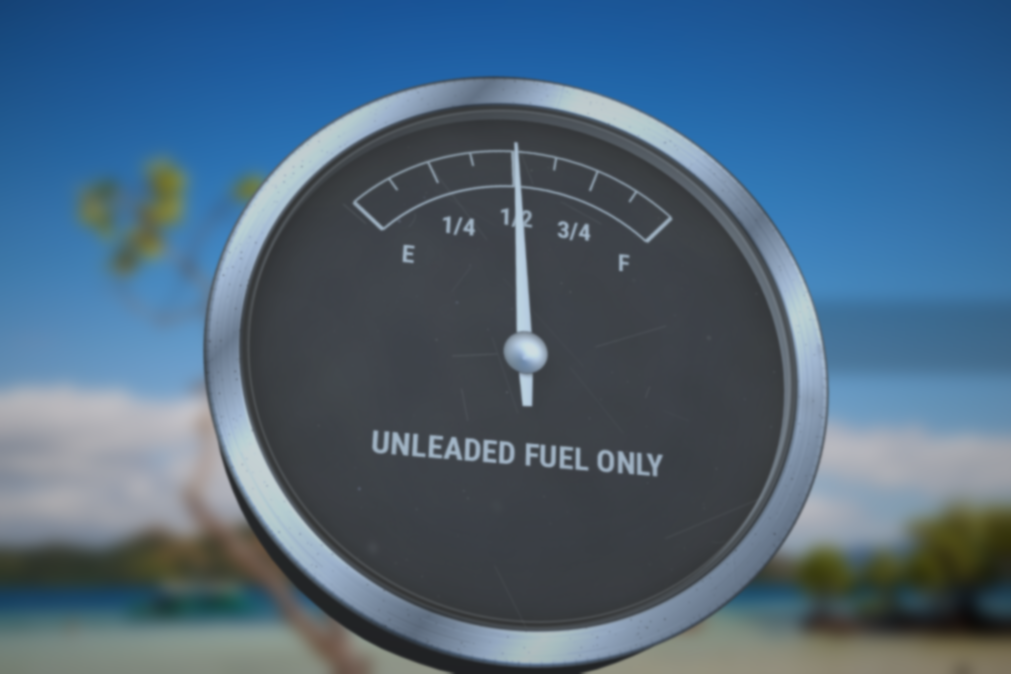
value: **0.5**
